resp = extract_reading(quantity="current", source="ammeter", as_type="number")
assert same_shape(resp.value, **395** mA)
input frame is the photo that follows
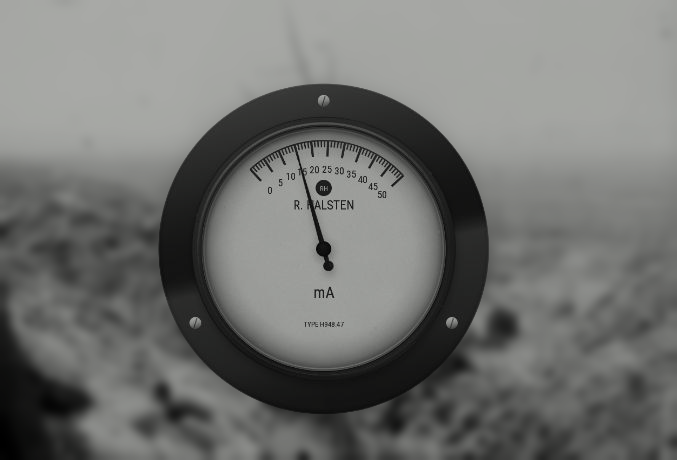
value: **15** mA
